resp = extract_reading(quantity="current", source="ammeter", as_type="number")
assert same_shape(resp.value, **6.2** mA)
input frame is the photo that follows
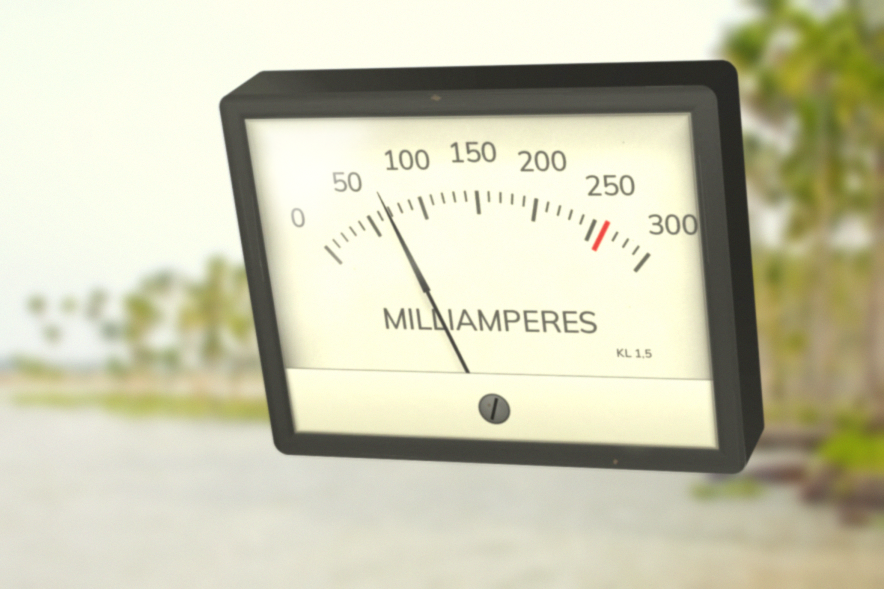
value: **70** mA
